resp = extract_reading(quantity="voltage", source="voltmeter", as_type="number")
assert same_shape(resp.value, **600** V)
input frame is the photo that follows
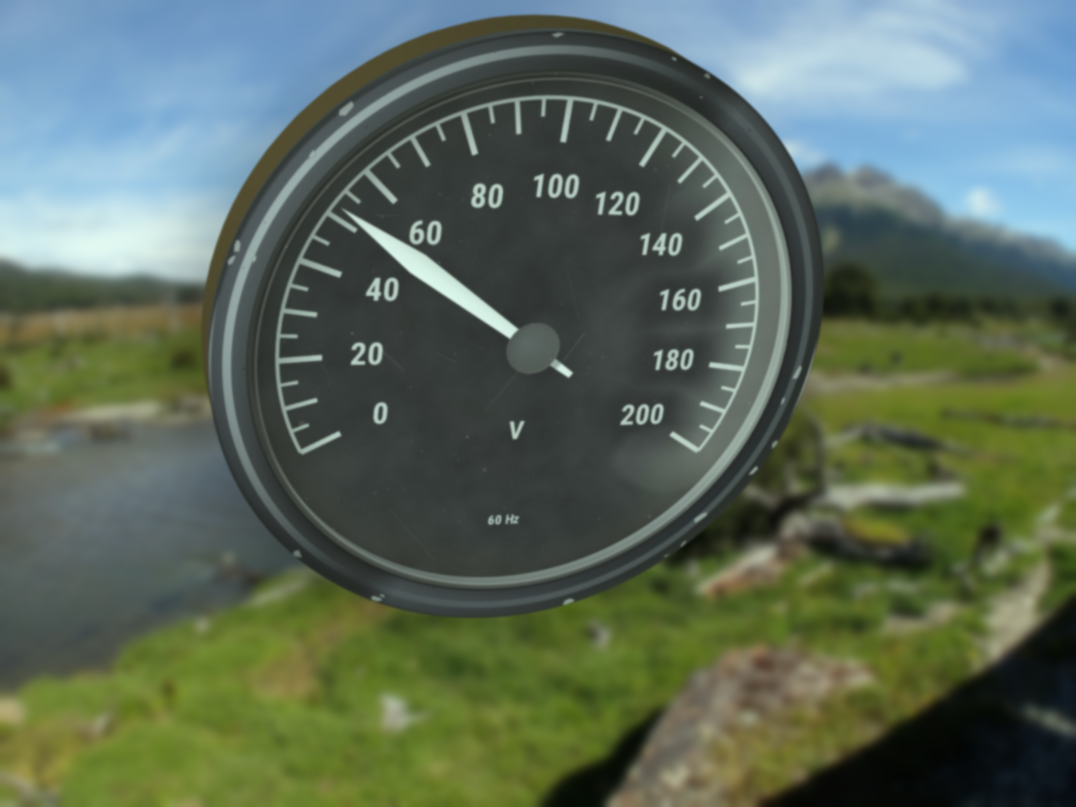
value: **52.5** V
